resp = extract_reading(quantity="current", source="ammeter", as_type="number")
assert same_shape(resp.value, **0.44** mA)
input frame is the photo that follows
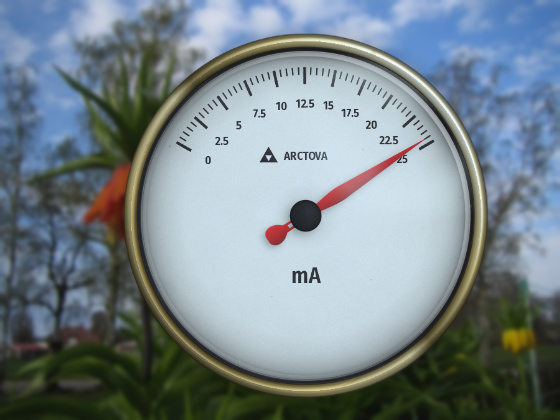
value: **24.5** mA
